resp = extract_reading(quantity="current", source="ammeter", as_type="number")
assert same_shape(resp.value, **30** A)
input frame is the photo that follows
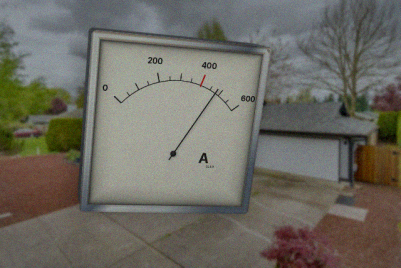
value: **475** A
